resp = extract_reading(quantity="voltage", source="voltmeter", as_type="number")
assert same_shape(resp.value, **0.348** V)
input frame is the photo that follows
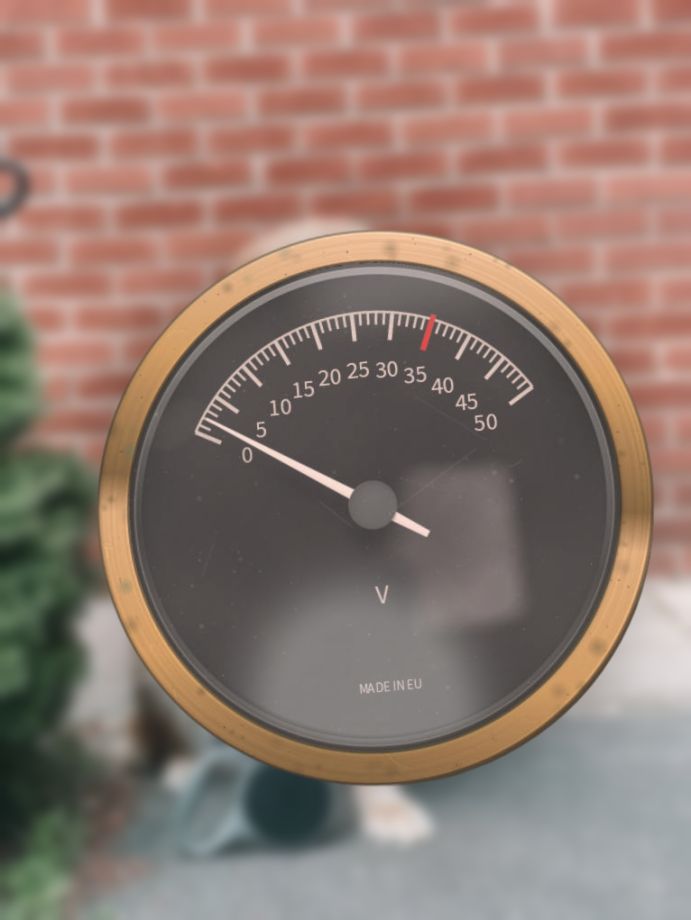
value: **2** V
